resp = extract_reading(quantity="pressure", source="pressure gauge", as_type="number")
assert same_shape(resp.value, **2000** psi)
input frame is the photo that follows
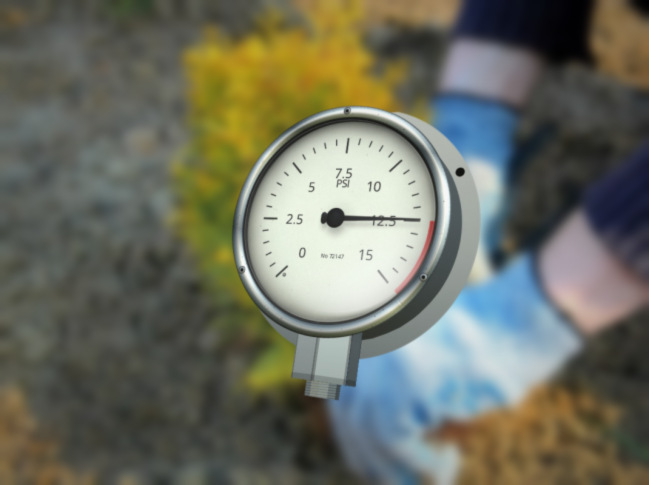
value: **12.5** psi
